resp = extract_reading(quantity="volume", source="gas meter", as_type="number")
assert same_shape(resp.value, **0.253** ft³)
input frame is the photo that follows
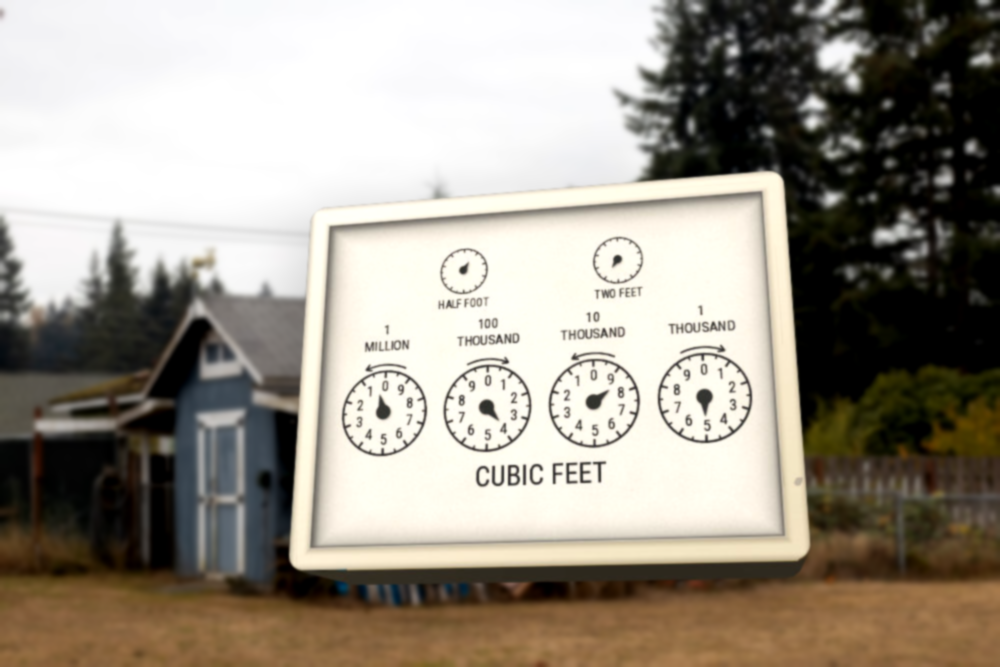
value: **38500** ft³
